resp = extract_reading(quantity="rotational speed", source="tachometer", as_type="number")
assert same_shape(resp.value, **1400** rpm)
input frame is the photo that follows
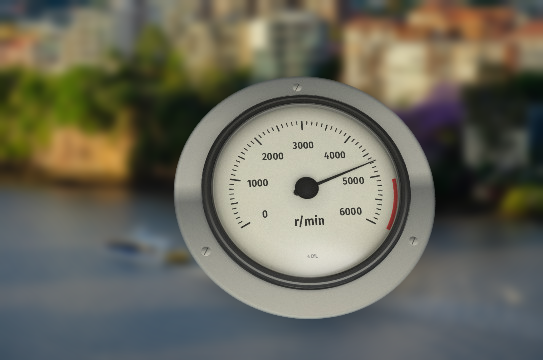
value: **4700** rpm
